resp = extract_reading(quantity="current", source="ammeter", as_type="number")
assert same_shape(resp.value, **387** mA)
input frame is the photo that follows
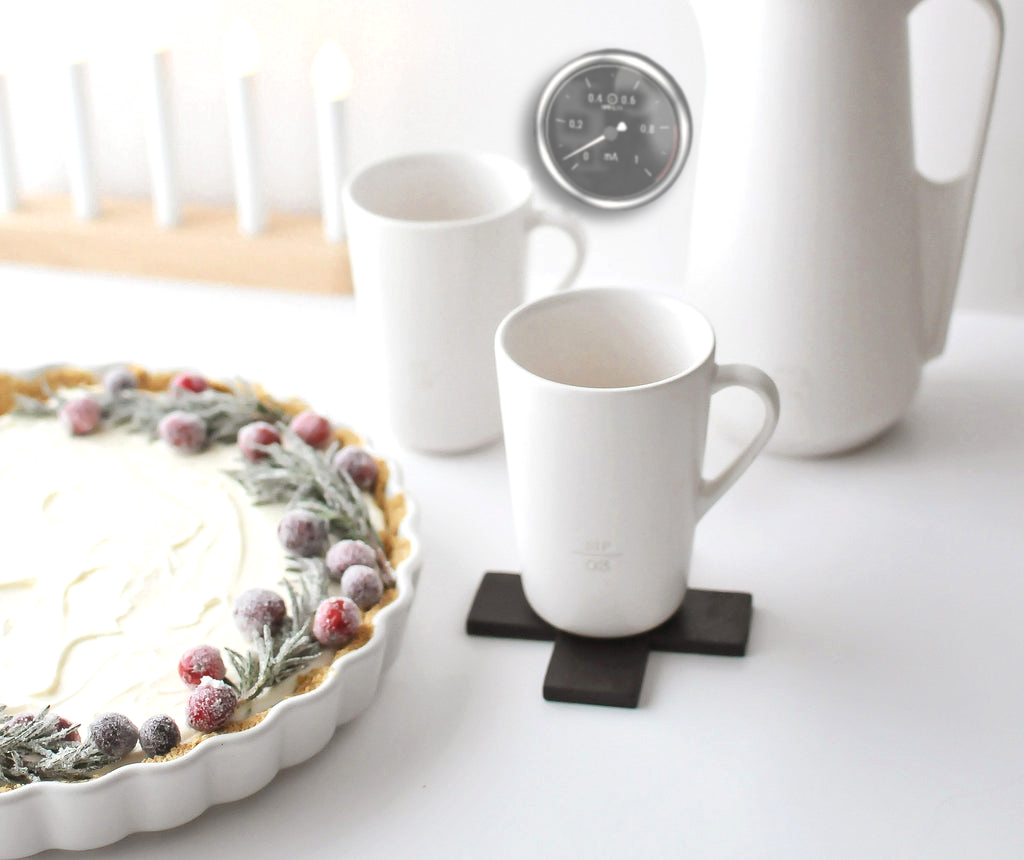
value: **0.05** mA
